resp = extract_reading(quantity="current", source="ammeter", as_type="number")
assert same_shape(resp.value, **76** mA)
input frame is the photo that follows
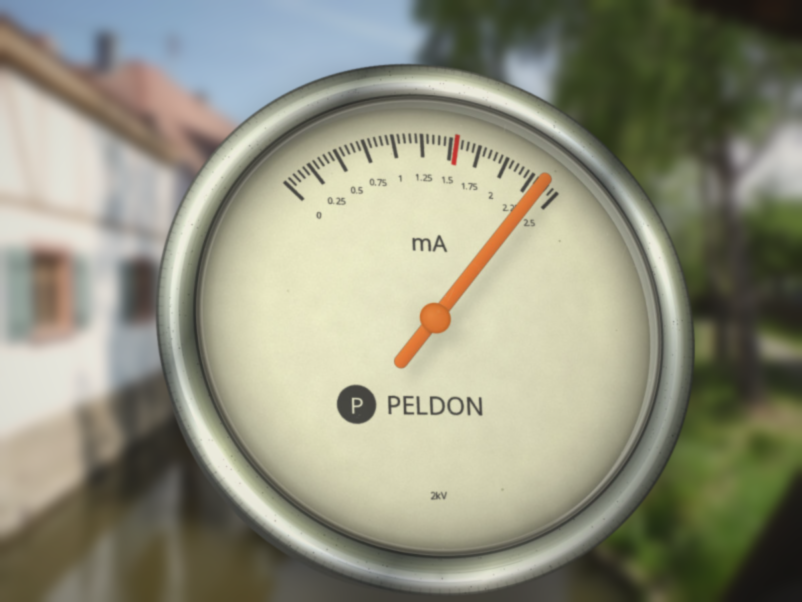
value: **2.35** mA
